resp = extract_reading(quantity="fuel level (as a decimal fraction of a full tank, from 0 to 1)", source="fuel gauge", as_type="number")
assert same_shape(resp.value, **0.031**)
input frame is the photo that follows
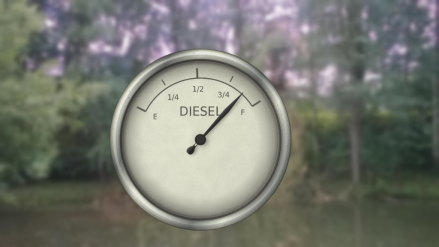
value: **0.875**
